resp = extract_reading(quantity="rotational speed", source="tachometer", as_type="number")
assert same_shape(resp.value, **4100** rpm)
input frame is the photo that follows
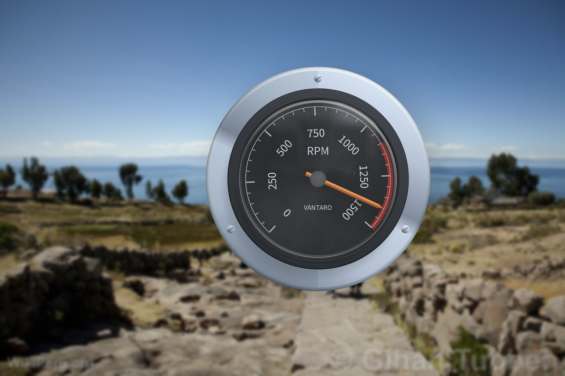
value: **1400** rpm
